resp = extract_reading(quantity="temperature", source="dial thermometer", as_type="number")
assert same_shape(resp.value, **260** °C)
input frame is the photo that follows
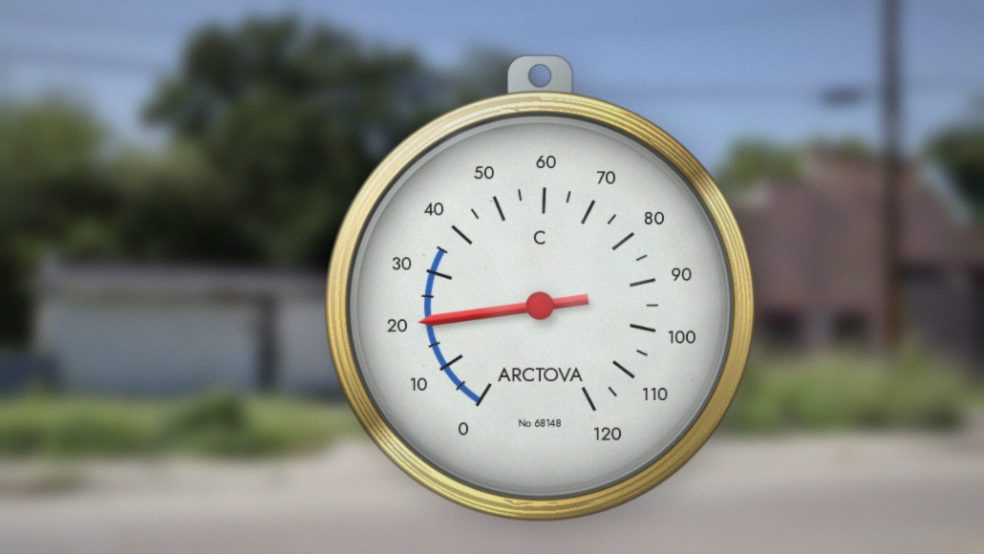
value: **20** °C
